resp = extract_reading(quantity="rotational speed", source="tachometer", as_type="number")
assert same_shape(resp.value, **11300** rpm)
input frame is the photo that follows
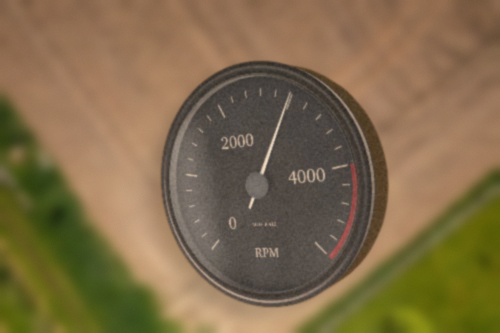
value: **3000** rpm
